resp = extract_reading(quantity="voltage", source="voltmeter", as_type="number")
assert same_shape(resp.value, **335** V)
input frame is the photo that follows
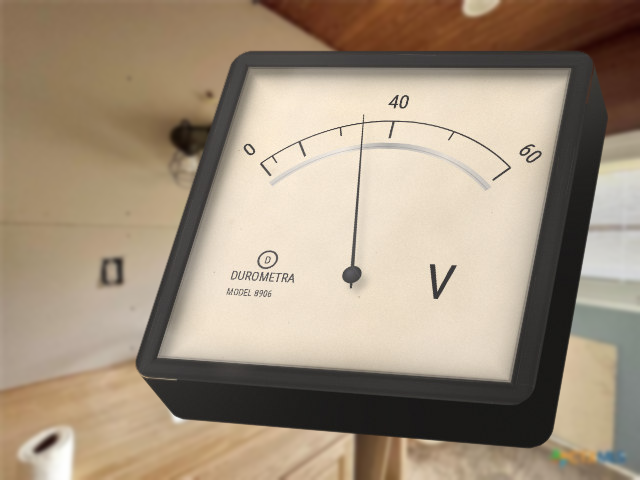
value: **35** V
